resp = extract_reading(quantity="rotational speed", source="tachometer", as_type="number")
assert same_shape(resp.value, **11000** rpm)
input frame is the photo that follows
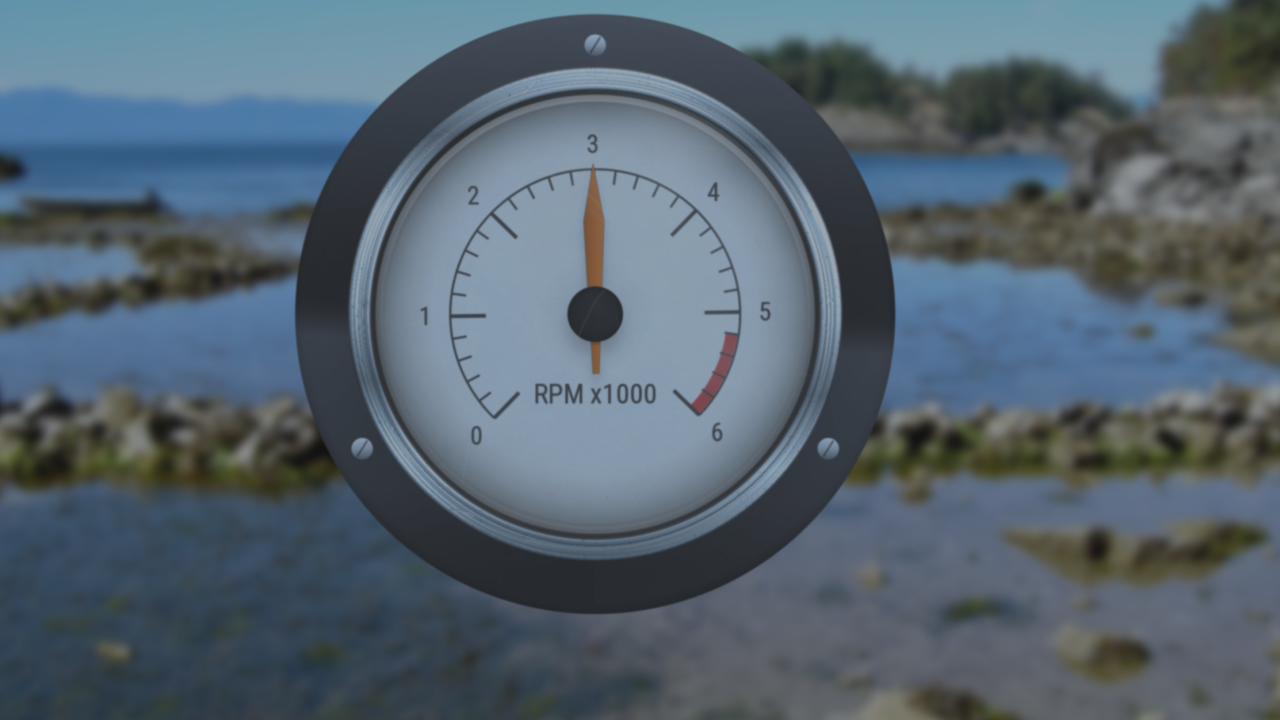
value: **3000** rpm
